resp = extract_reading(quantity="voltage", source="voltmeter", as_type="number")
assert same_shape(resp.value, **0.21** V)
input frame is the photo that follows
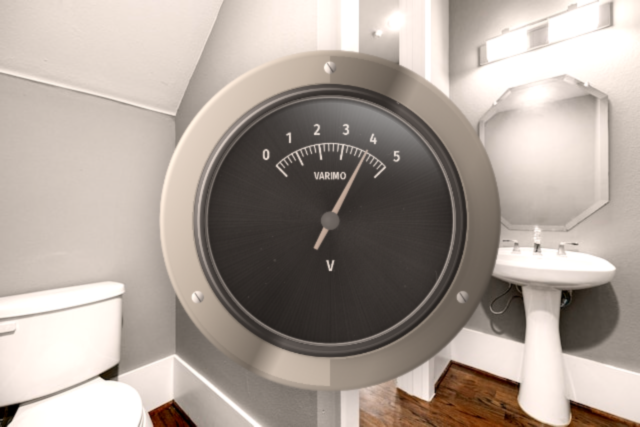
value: **4** V
